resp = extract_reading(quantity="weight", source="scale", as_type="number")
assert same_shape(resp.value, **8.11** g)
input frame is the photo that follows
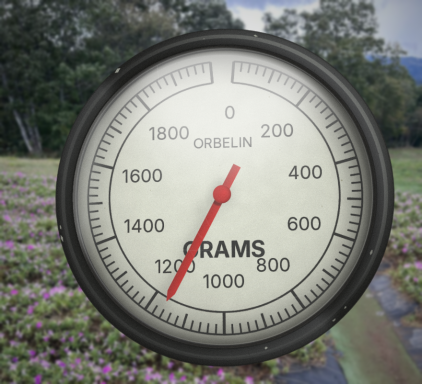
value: **1160** g
